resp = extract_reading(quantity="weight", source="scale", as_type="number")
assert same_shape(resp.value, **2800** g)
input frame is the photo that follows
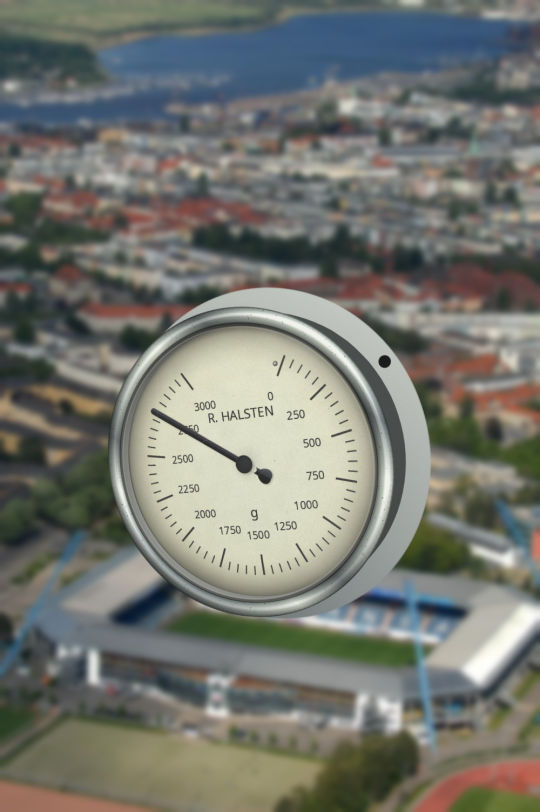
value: **2750** g
